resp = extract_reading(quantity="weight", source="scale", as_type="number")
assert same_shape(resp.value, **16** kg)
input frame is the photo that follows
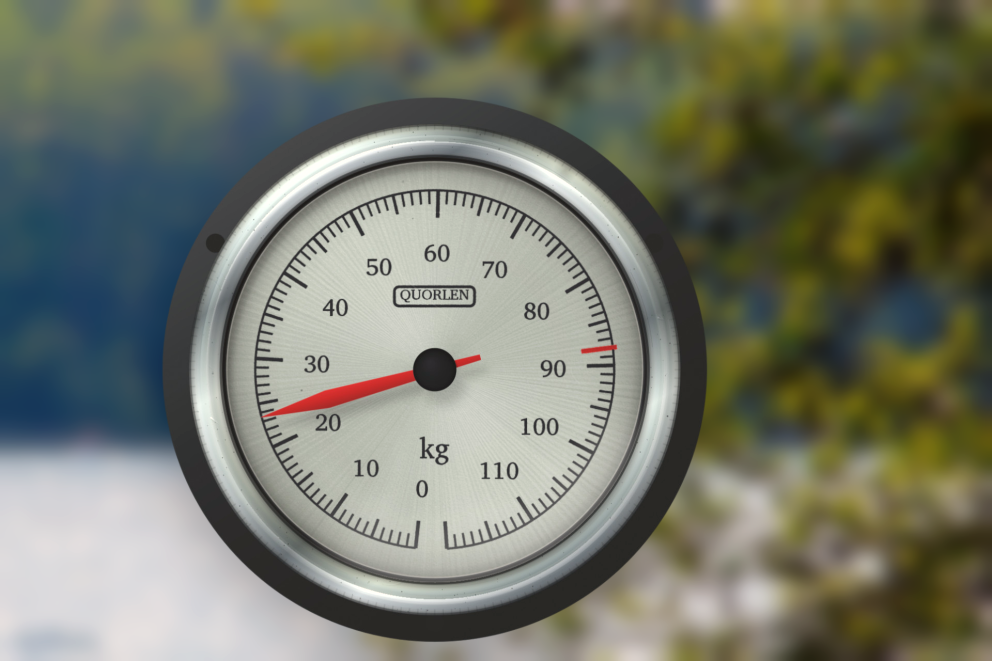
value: **23.5** kg
